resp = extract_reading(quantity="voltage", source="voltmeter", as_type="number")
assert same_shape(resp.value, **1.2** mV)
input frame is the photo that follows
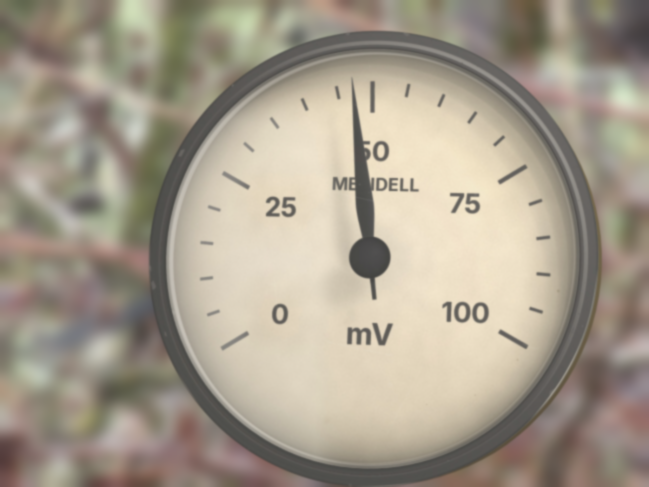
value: **47.5** mV
